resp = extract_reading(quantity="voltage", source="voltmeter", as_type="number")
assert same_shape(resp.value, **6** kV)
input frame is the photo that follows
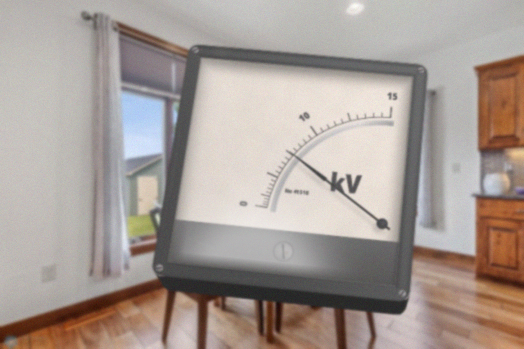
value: **7.5** kV
